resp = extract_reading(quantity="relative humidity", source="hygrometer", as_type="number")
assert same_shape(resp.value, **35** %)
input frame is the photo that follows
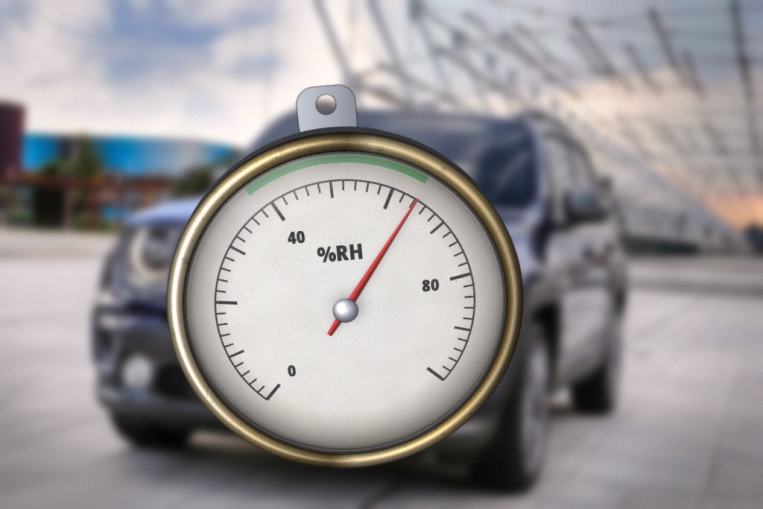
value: **64** %
